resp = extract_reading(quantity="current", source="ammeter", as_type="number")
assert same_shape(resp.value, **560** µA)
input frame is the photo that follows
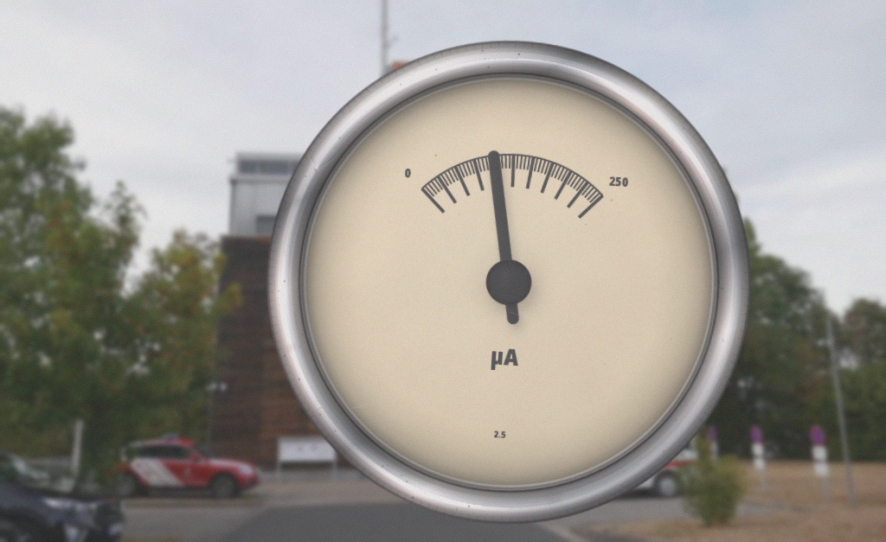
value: **100** µA
